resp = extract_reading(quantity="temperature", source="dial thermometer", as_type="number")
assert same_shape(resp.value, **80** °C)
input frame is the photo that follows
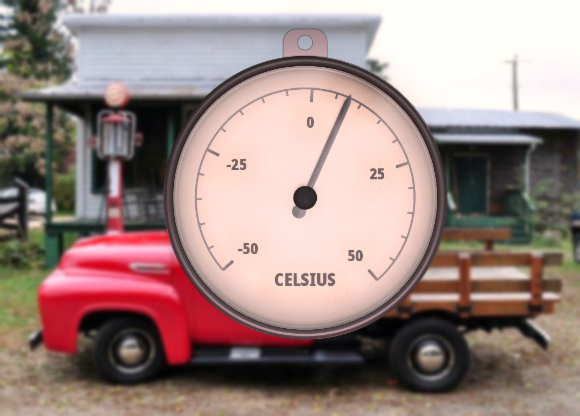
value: **7.5** °C
